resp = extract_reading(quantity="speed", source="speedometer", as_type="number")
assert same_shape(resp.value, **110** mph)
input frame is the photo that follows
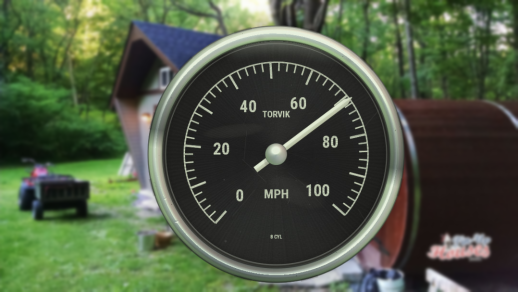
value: **71** mph
